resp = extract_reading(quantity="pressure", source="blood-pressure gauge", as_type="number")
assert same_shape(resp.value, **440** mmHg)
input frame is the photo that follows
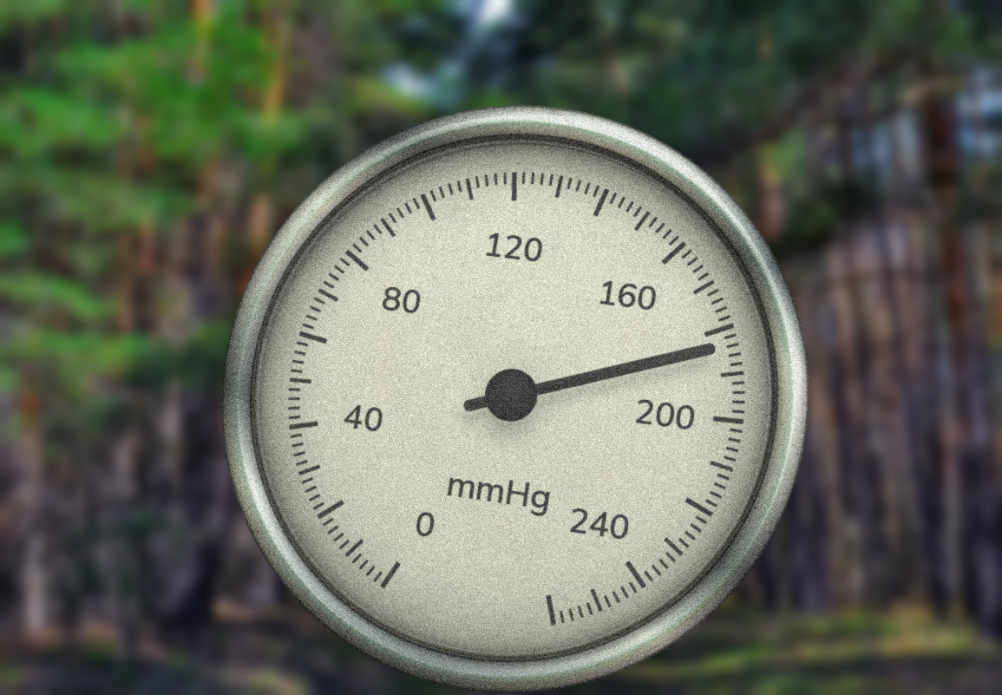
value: **184** mmHg
